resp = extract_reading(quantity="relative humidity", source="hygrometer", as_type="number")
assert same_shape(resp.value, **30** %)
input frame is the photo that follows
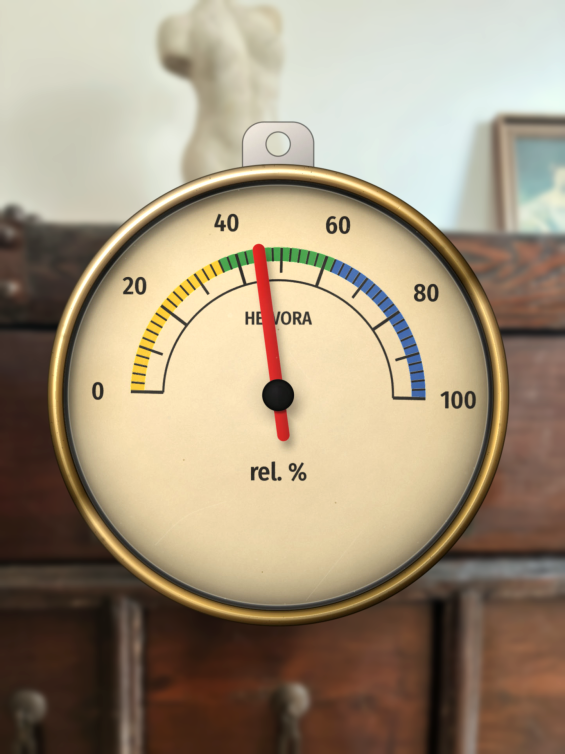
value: **45** %
